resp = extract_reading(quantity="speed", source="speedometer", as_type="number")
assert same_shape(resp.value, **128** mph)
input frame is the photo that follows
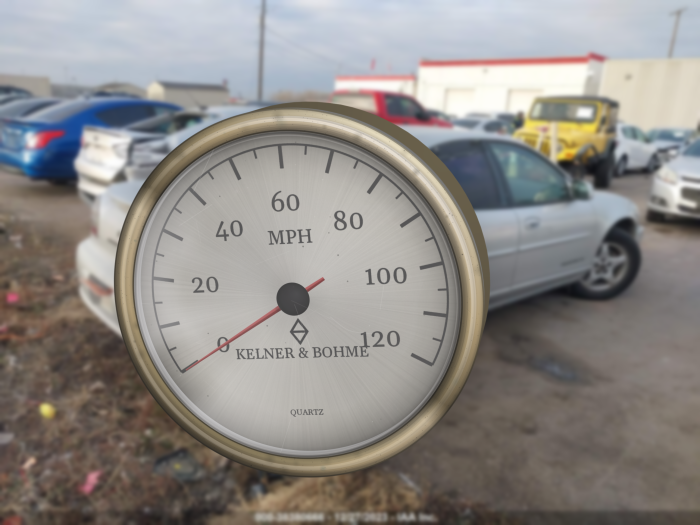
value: **0** mph
